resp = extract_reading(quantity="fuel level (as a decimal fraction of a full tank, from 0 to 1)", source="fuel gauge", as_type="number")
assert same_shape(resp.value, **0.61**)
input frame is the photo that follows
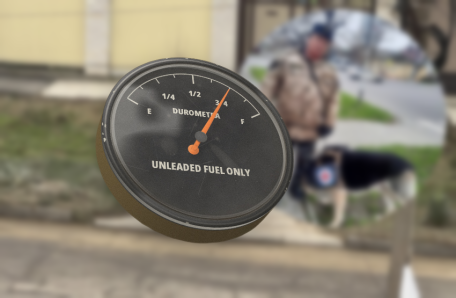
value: **0.75**
